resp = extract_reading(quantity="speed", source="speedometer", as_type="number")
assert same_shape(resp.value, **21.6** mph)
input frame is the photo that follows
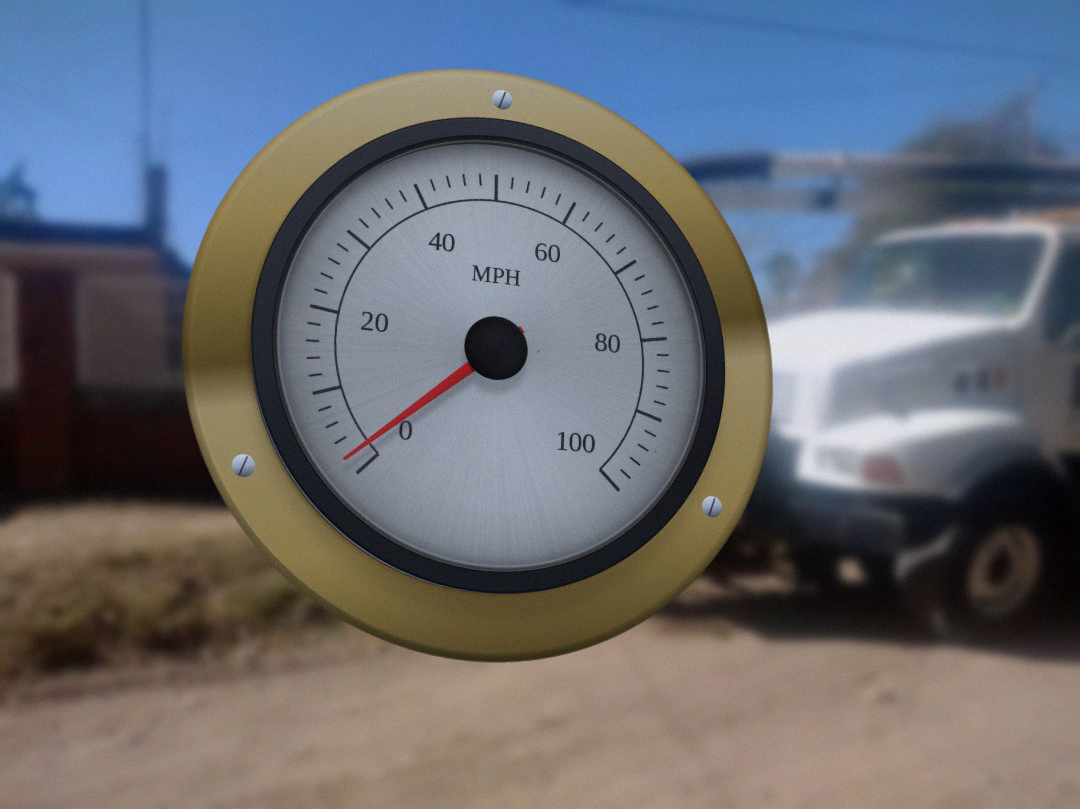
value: **2** mph
